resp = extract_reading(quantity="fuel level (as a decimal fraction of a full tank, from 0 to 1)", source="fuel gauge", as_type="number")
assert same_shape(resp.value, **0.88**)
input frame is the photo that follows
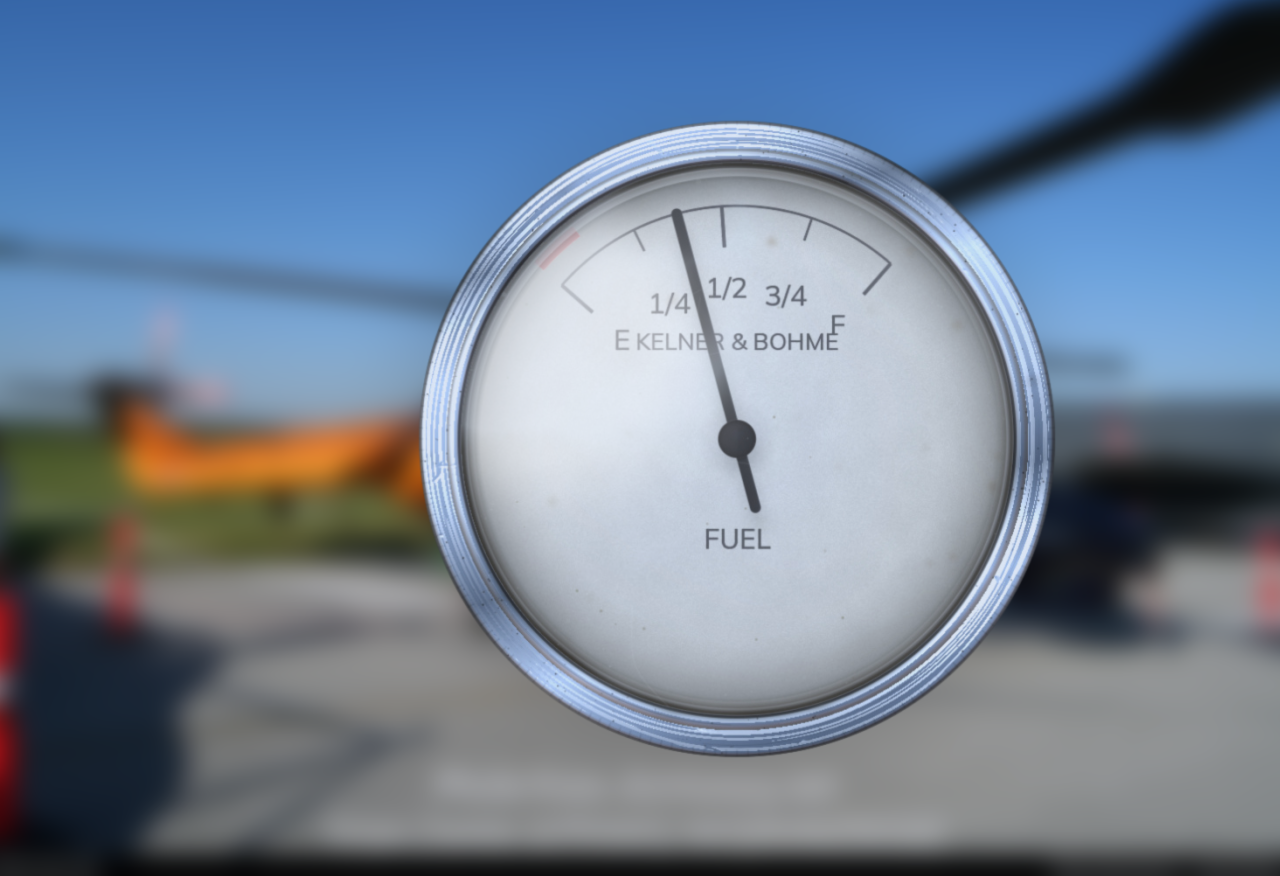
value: **0.375**
